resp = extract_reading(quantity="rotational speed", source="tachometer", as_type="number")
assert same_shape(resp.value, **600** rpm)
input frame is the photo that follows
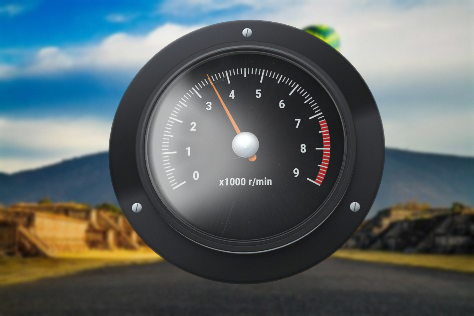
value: **3500** rpm
